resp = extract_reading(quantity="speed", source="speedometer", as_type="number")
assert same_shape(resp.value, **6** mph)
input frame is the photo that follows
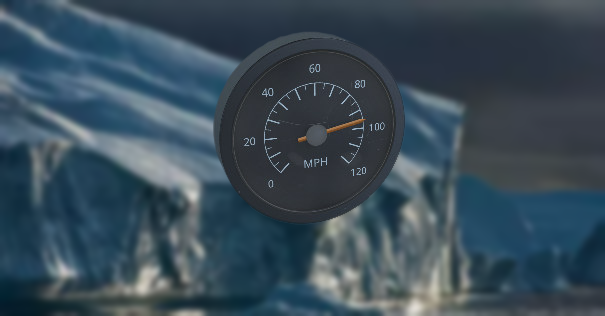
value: **95** mph
